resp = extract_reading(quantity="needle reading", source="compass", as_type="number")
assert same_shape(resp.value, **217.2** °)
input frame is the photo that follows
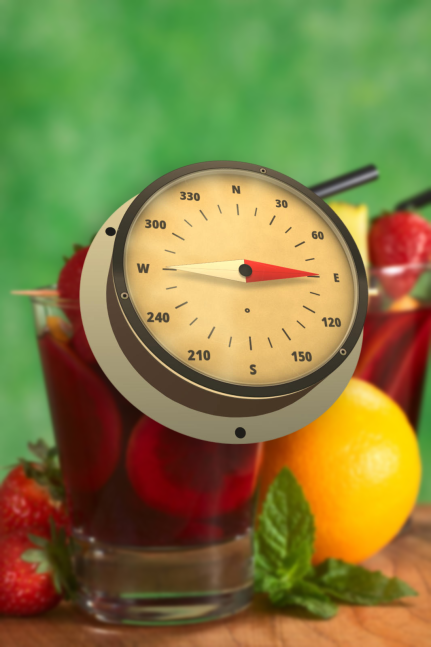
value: **90** °
